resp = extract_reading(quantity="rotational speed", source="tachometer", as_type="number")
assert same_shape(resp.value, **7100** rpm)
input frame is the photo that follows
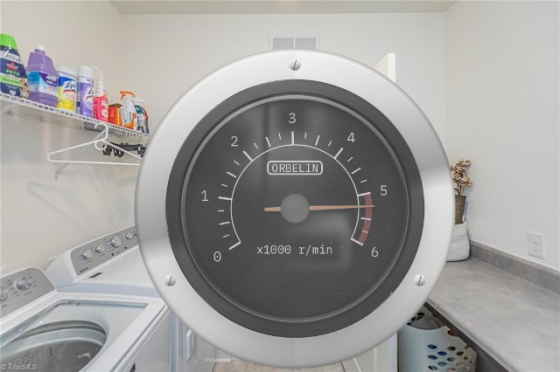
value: **5250** rpm
